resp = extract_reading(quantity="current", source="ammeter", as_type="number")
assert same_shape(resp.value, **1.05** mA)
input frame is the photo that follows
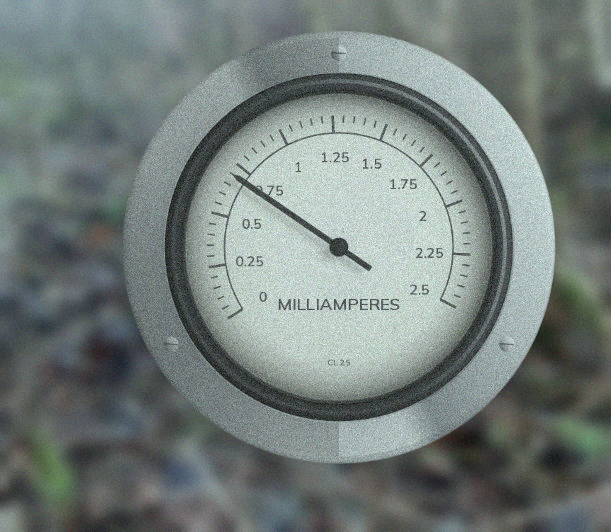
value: **0.7** mA
